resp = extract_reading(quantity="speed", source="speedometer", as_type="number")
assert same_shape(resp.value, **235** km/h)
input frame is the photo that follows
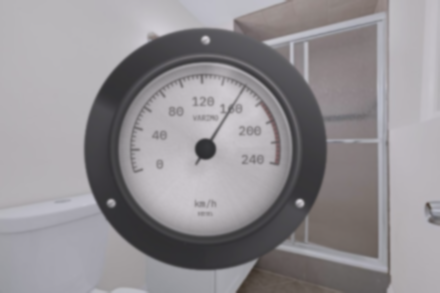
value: **160** km/h
